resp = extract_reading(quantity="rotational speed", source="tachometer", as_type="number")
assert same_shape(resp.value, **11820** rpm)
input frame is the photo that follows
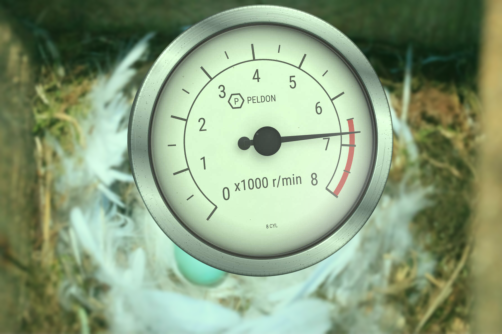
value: **6750** rpm
